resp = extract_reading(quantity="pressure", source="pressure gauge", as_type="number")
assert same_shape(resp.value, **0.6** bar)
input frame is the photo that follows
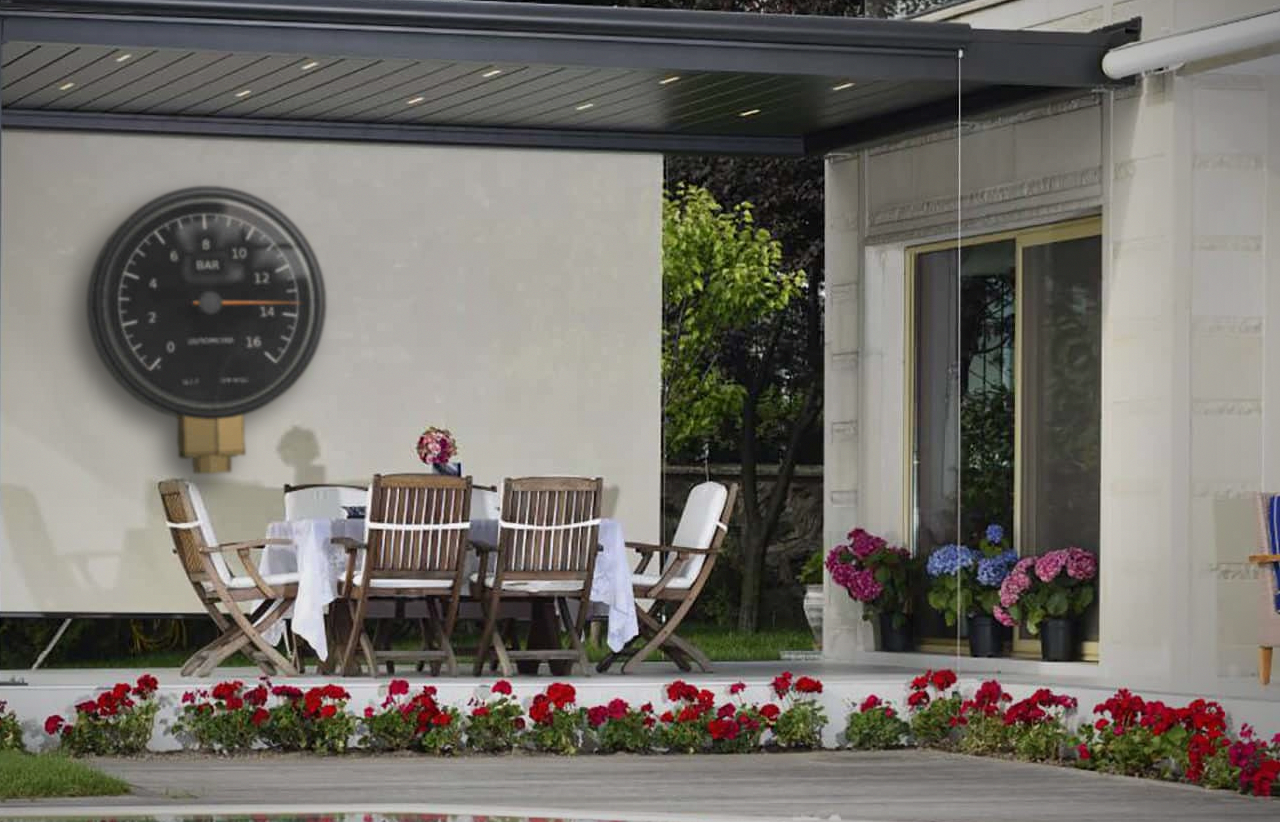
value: **13.5** bar
